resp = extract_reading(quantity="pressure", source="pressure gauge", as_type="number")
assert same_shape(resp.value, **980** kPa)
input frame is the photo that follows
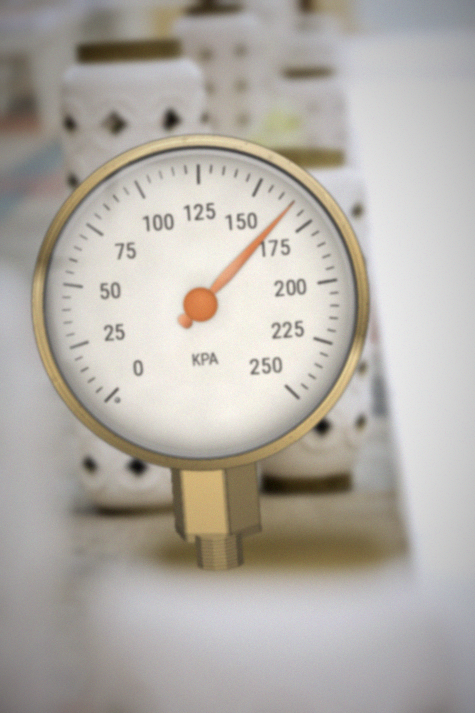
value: **165** kPa
